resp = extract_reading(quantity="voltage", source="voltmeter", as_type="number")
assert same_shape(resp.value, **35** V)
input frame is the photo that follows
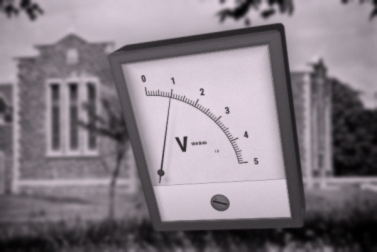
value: **1** V
